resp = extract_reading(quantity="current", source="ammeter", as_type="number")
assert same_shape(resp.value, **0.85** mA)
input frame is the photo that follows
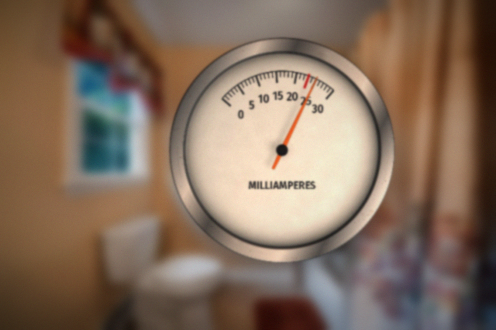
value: **25** mA
